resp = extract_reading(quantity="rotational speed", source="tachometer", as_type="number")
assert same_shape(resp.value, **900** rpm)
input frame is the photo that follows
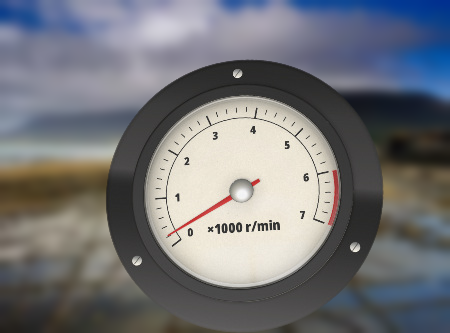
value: **200** rpm
